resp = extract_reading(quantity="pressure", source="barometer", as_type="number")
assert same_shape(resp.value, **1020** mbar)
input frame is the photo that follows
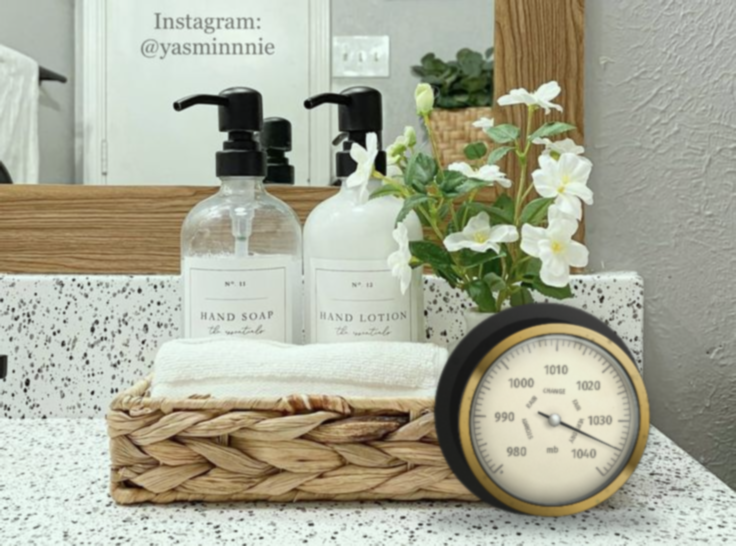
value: **1035** mbar
